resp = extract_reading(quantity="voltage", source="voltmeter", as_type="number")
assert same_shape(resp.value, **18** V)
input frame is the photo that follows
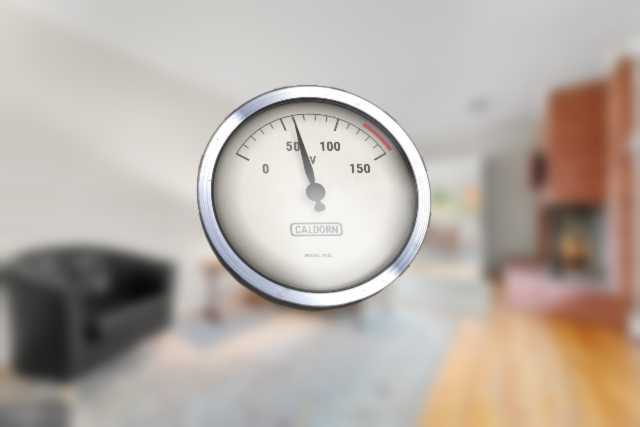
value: **60** V
